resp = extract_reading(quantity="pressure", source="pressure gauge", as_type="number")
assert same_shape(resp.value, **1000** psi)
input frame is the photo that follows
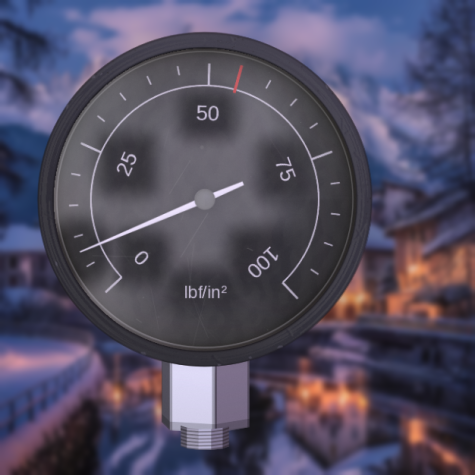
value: **7.5** psi
